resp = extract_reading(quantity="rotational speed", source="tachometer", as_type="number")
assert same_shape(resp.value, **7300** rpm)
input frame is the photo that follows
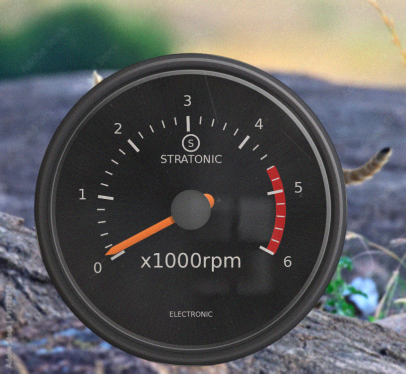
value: **100** rpm
